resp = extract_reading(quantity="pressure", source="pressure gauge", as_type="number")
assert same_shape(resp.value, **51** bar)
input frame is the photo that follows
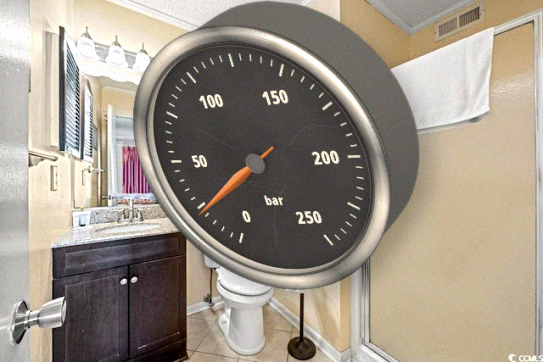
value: **22.5** bar
